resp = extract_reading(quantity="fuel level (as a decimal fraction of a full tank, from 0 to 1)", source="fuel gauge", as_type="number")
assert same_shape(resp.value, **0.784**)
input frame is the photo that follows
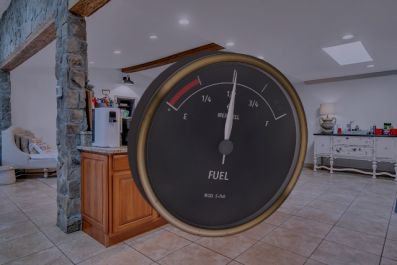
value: **0.5**
